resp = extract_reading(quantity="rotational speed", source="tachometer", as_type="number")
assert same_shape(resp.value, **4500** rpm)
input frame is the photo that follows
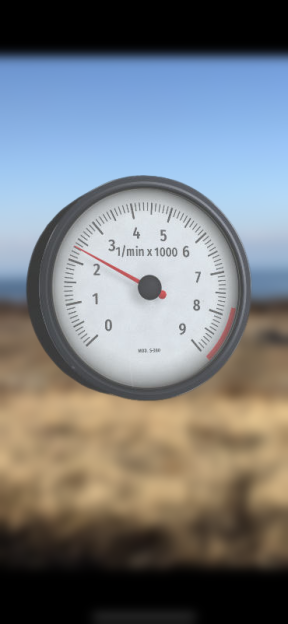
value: **2300** rpm
